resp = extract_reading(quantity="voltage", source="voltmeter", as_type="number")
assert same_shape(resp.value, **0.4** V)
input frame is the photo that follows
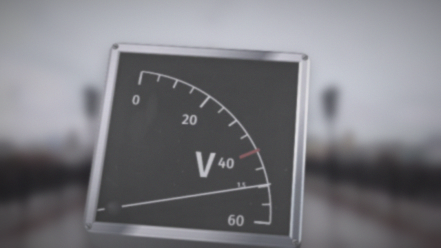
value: **50** V
